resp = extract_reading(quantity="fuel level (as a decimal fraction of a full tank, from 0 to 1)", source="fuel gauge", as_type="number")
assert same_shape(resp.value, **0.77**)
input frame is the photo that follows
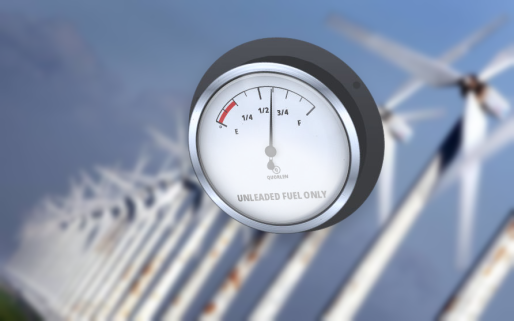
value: **0.625**
